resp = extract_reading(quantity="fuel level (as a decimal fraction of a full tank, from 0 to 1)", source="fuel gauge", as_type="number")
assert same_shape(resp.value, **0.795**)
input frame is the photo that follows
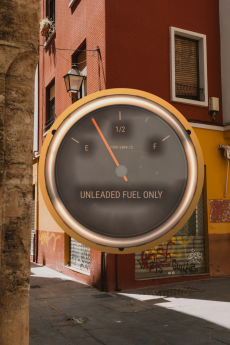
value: **0.25**
